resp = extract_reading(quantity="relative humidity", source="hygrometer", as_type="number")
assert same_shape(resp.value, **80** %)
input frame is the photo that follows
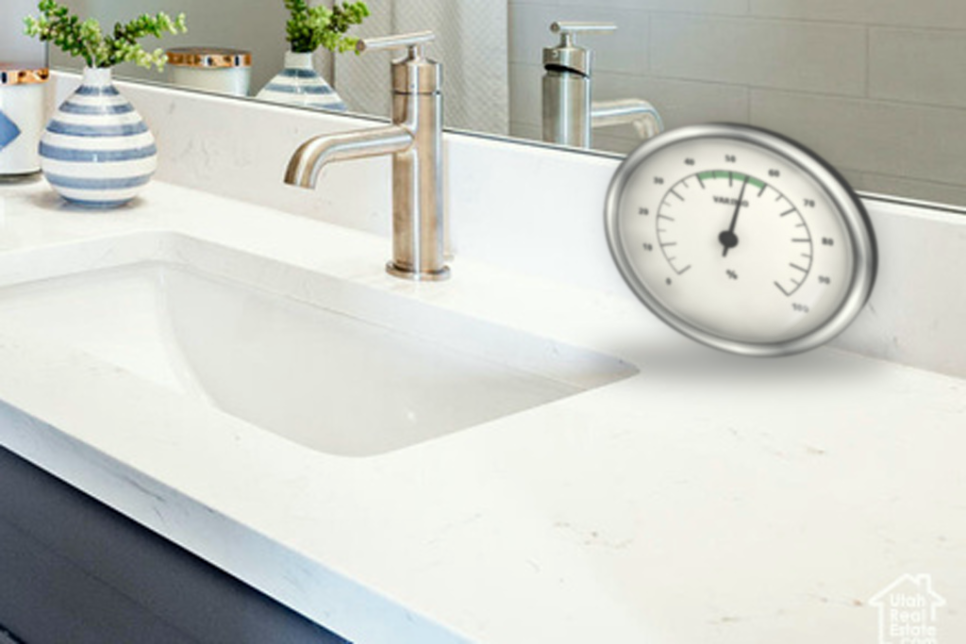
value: **55** %
